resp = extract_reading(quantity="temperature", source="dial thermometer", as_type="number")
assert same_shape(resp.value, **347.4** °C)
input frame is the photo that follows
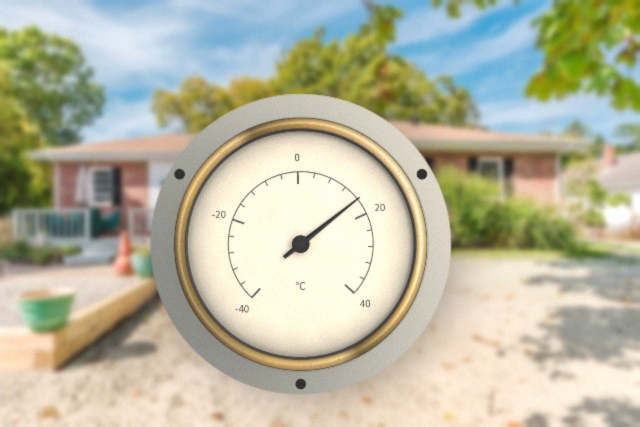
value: **16** °C
